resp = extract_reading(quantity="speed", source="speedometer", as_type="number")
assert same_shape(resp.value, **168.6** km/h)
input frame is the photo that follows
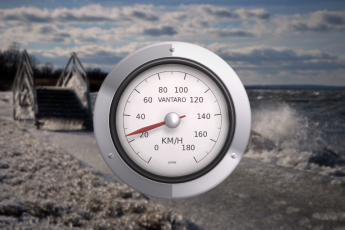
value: **25** km/h
